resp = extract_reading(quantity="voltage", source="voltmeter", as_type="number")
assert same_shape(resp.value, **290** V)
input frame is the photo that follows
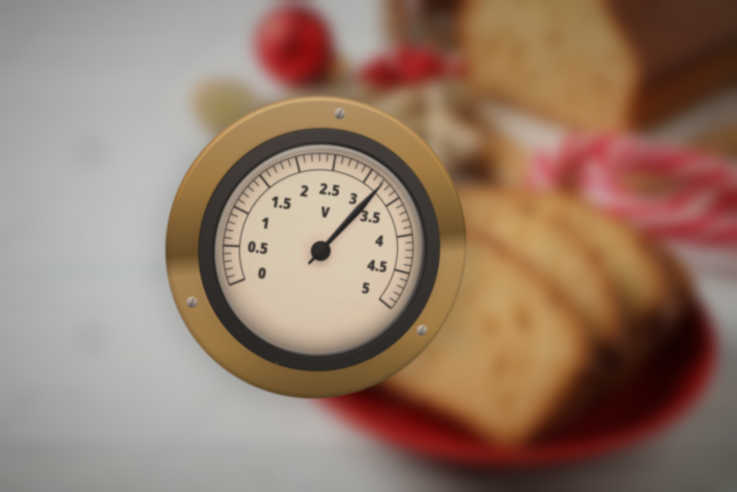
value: **3.2** V
